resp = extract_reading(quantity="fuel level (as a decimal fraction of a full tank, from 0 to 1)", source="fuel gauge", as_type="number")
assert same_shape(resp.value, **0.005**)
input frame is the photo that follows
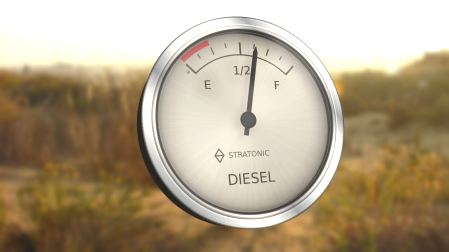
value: **0.625**
